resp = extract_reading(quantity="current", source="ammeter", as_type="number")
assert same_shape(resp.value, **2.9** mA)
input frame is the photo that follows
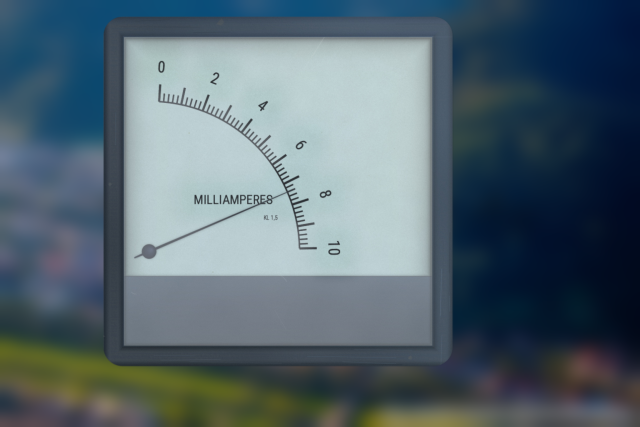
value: **7.4** mA
